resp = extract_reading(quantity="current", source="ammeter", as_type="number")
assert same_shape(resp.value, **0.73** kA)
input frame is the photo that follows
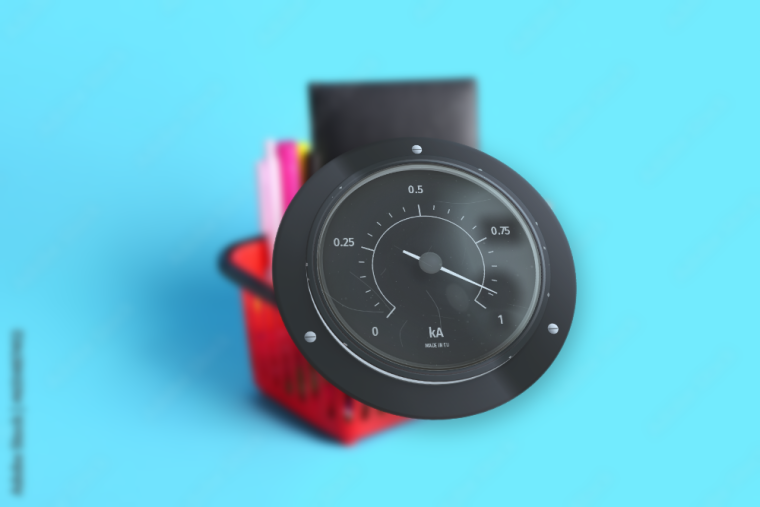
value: **0.95** kA
